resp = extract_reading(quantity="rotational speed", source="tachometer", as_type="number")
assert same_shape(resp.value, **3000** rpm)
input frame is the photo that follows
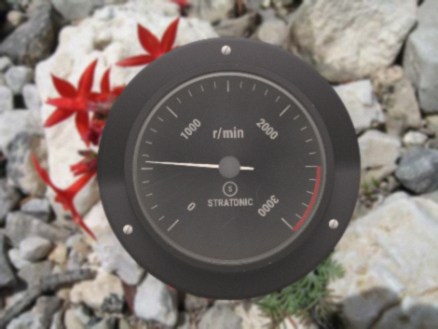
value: **550** rpm
